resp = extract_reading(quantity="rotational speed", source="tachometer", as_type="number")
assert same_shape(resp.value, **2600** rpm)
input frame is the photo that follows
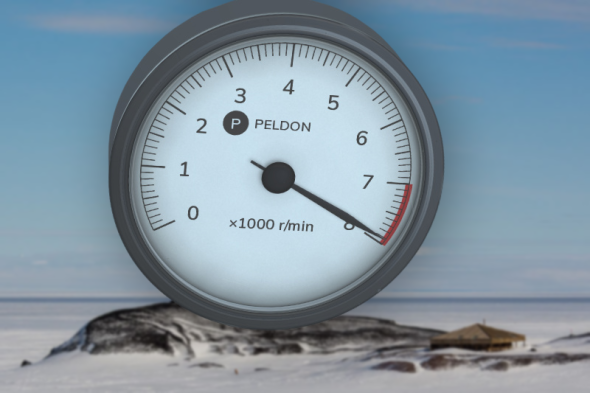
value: **7900** rpm
